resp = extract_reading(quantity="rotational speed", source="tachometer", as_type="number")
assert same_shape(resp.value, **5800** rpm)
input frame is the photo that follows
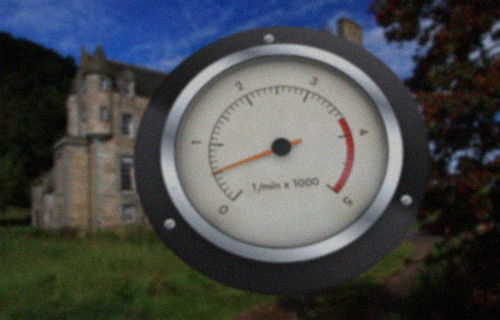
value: **500** rpm
